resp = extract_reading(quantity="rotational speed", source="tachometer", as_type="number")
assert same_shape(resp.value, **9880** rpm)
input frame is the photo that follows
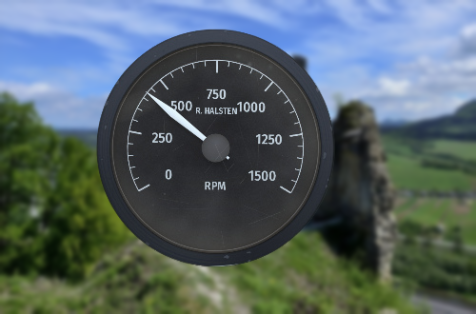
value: **425** rpm
